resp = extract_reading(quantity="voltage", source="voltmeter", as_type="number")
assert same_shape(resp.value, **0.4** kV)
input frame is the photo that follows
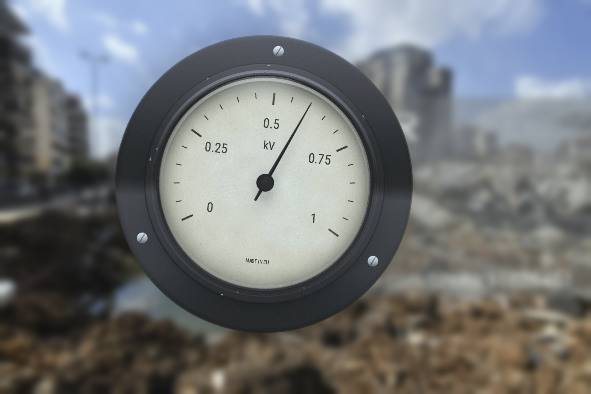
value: **0.6** kV
